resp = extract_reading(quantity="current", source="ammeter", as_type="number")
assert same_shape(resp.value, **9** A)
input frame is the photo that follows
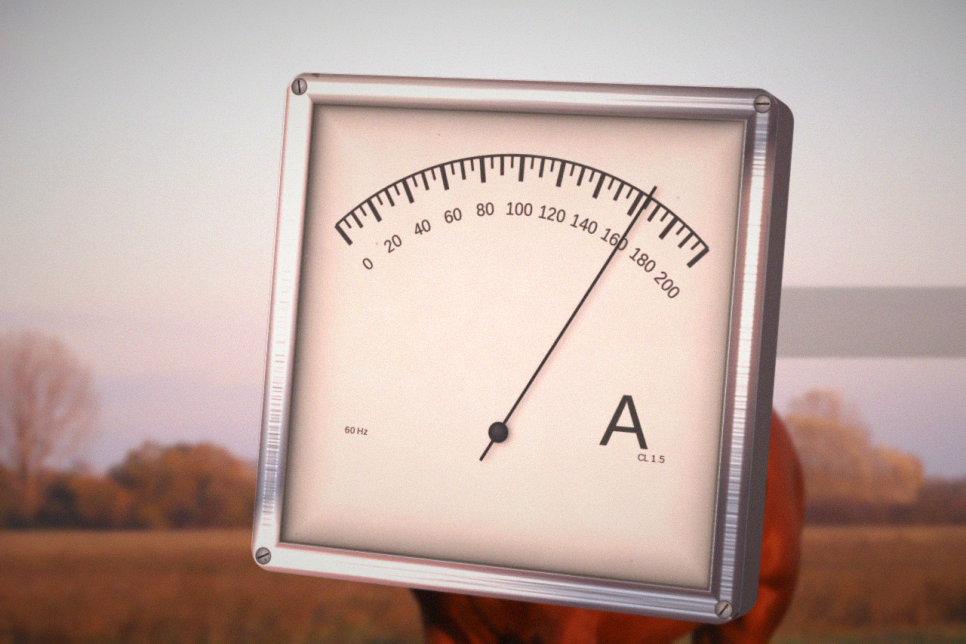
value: **165** A
